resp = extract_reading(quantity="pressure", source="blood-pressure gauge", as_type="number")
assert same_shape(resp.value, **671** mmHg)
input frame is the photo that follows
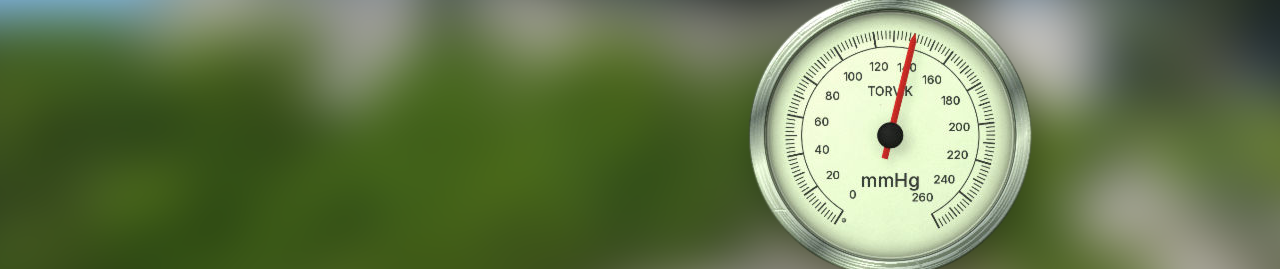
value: **140** mmHg
